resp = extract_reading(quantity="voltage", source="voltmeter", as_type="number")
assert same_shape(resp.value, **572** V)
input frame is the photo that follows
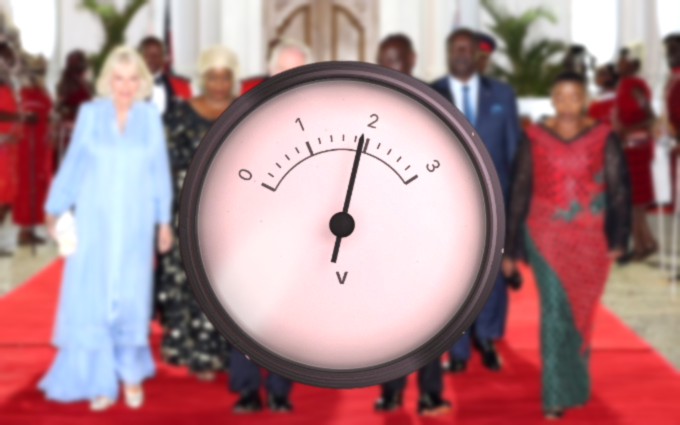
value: **1.9** V
